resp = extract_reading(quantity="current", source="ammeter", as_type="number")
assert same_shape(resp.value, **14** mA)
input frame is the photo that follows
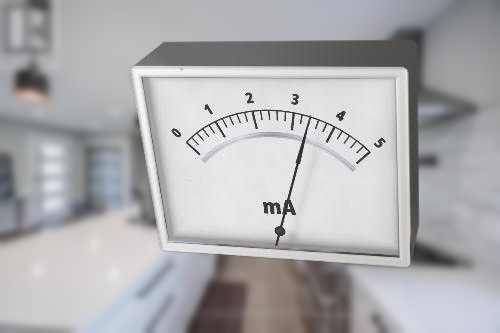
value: **3.4** mA
